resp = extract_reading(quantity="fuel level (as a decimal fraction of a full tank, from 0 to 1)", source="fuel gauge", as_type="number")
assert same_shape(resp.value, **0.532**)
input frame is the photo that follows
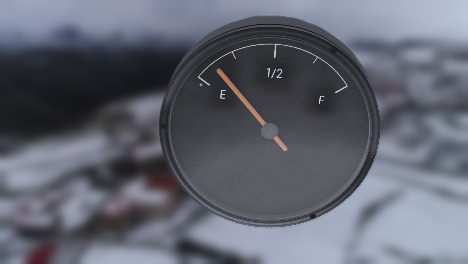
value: **0.125**
